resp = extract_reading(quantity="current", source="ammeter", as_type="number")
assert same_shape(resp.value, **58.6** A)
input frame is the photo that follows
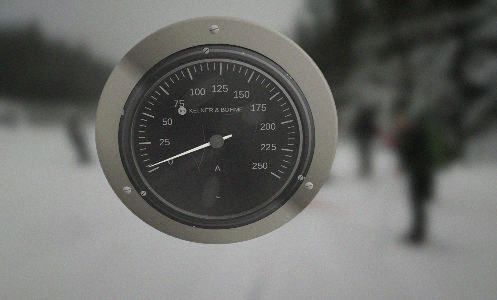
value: **5** A
